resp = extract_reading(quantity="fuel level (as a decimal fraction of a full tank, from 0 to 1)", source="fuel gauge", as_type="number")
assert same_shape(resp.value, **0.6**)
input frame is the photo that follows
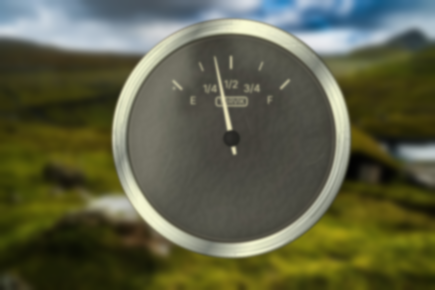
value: **0.375**
